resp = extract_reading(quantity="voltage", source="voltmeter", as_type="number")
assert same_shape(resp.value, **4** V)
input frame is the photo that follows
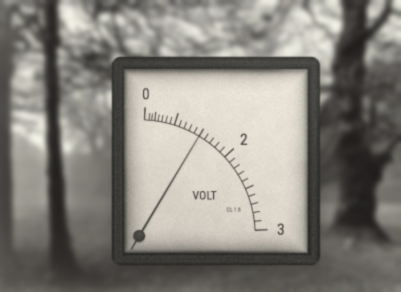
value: **1.5** V
